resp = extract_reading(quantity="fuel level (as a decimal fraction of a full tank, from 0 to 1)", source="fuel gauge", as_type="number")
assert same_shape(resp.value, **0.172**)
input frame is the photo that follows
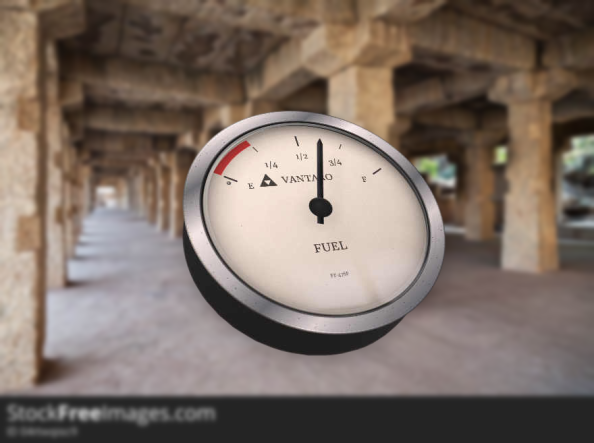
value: **0.625**
